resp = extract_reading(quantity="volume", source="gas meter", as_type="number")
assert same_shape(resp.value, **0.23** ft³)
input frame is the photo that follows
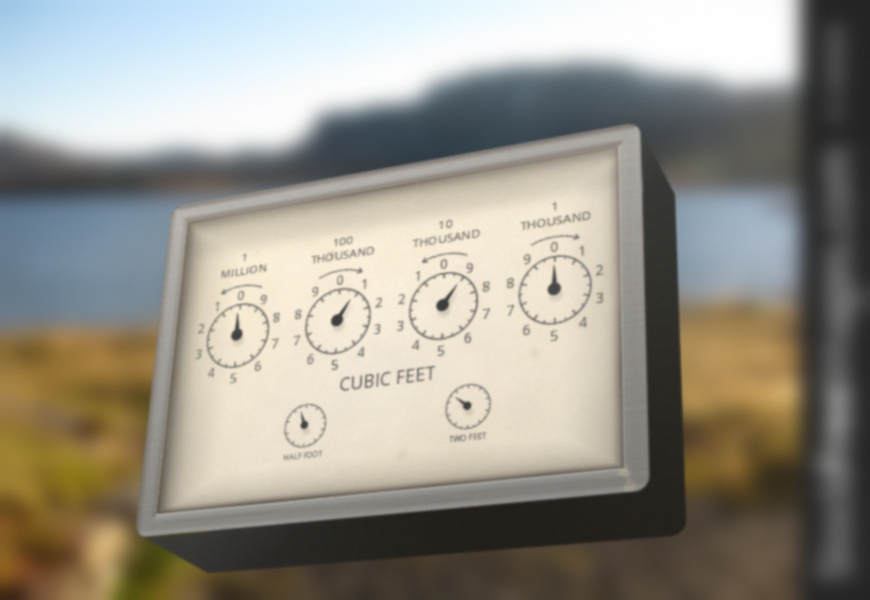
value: **9000** ft³
